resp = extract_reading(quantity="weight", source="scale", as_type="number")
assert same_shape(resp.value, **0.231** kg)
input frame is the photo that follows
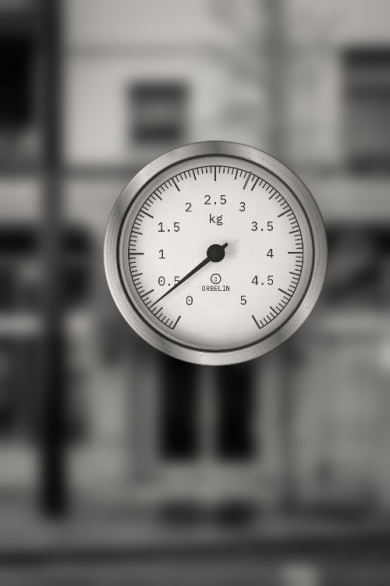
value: **0.35** kg
